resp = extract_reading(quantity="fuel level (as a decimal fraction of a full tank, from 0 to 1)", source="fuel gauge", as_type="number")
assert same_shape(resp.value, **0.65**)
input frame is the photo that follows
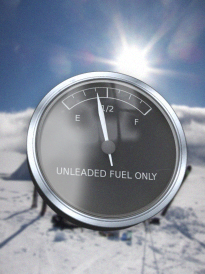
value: **0.375**
